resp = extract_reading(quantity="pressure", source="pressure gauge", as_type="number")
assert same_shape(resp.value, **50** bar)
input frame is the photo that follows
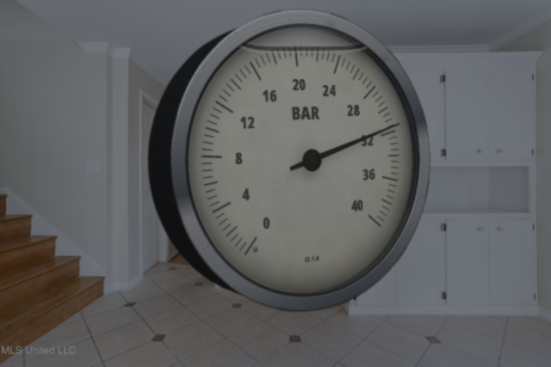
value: **31.5** bar
